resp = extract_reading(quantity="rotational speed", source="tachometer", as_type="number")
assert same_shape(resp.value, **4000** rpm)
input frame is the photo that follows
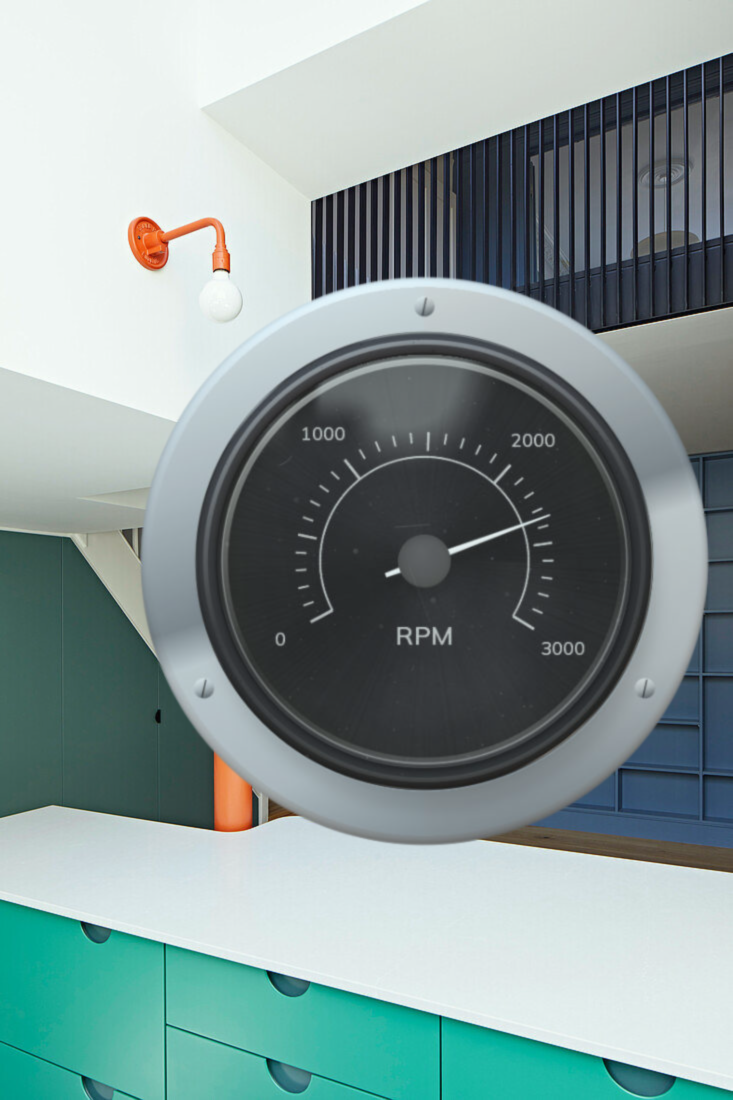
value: **2350** rpm
